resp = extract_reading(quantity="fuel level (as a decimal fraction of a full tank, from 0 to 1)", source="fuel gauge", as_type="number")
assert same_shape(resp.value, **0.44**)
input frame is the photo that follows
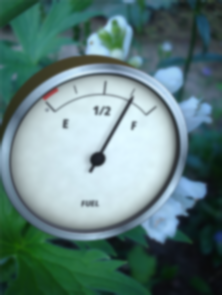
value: **0.75**
